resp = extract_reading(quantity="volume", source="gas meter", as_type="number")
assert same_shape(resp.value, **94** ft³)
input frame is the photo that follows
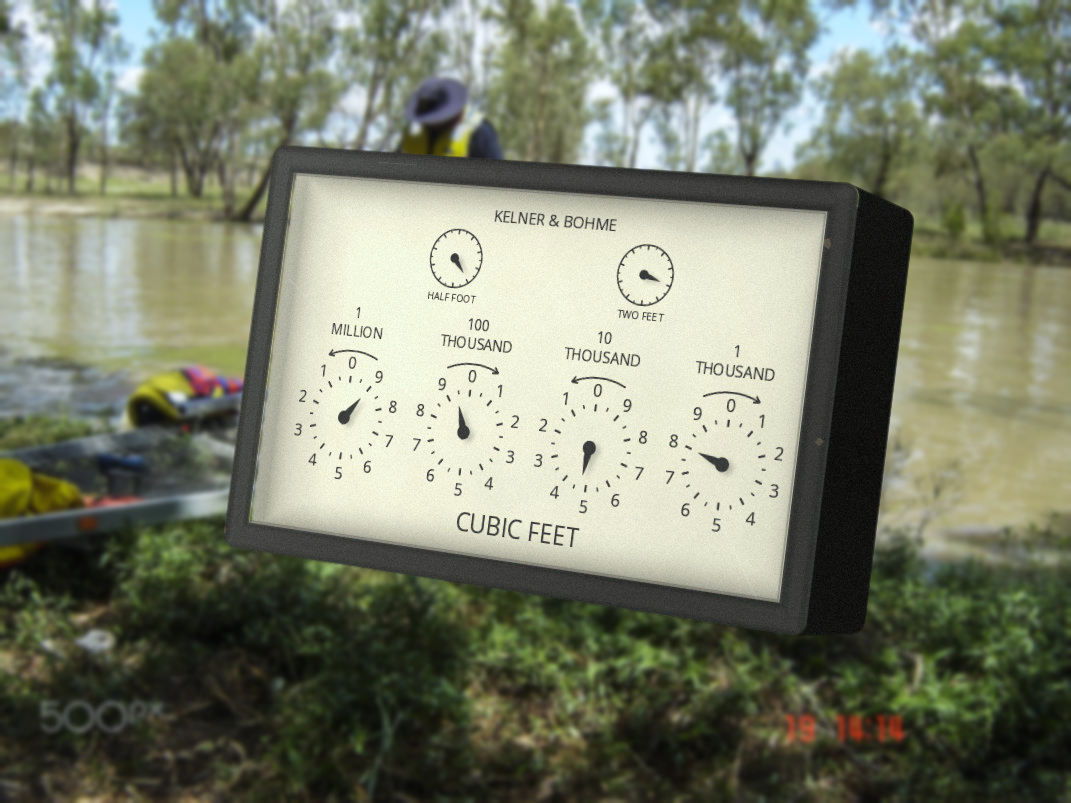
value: **894800** ft³
